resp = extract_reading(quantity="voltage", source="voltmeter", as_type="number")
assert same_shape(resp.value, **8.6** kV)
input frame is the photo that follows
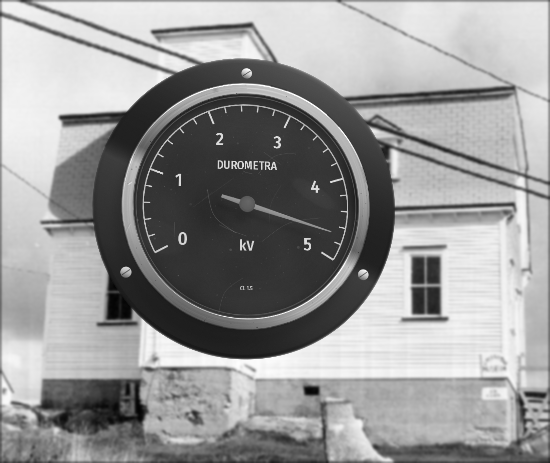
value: **4.7** kV
